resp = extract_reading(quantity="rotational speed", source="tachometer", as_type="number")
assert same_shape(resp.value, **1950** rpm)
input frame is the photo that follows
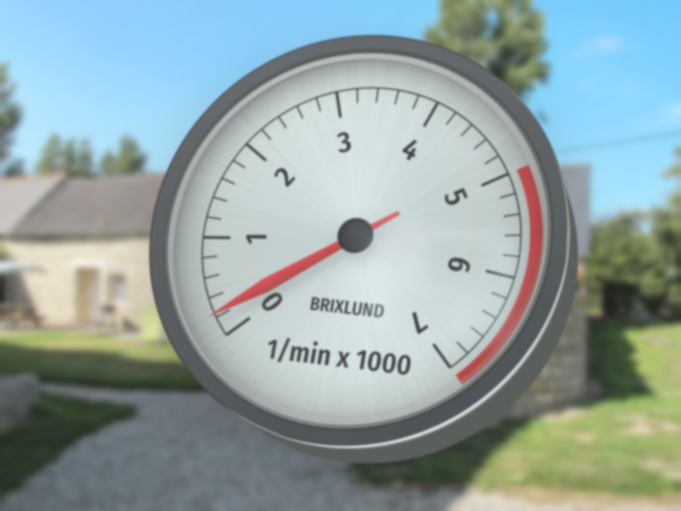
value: **200** rpm
